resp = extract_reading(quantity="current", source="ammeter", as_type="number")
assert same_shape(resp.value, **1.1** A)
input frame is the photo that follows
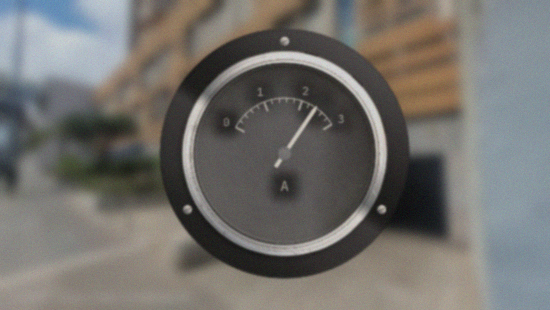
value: **2.4** A
